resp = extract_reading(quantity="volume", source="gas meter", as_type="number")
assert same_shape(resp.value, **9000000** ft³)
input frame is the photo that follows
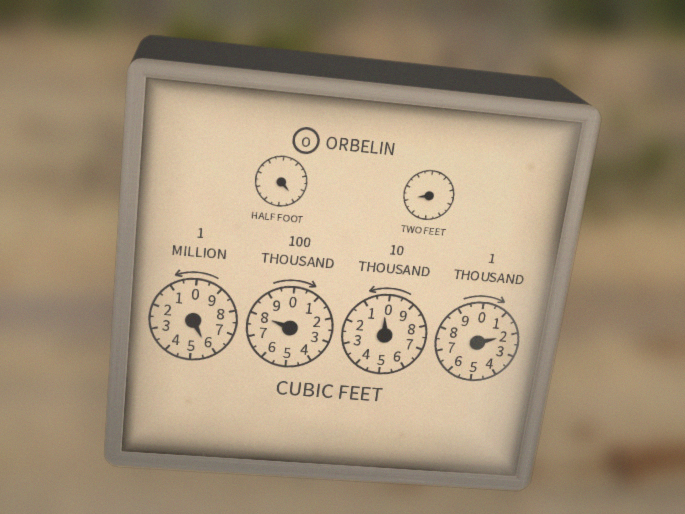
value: **580200** ft³
